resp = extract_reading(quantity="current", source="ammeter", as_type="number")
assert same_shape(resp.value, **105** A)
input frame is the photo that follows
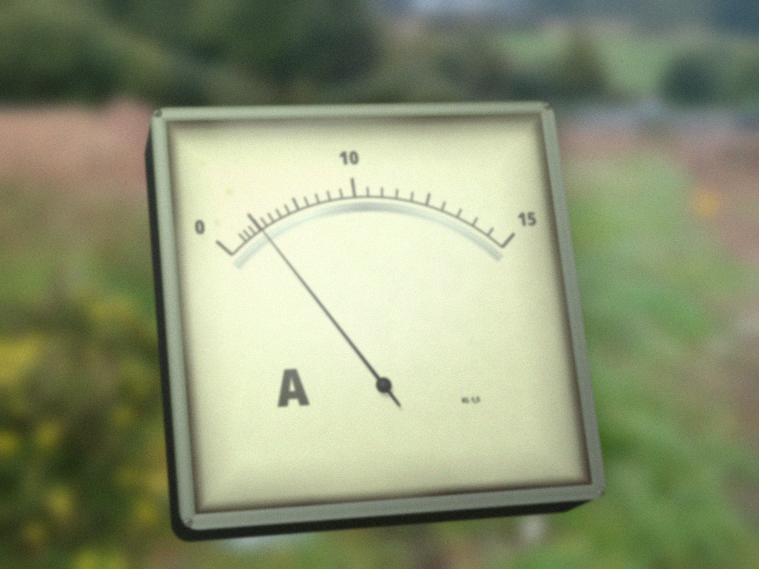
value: **5** A
